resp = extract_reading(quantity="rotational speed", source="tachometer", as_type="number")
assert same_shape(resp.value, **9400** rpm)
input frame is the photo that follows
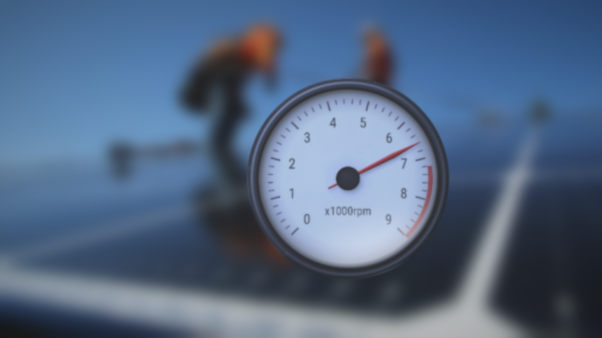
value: **6600** rpm
